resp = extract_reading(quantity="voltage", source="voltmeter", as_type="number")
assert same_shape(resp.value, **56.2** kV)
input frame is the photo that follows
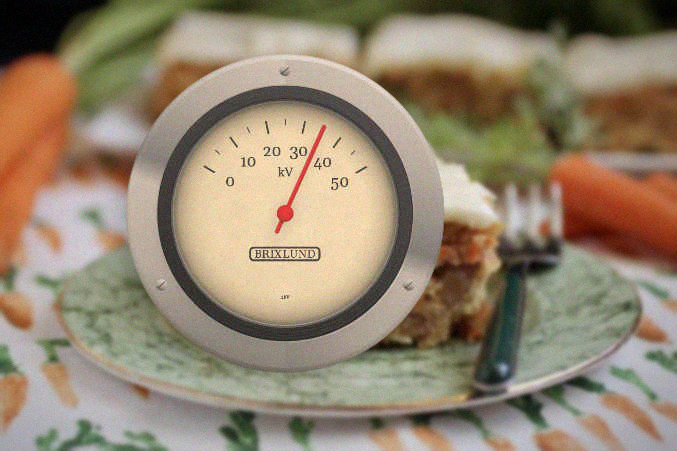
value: **35** kV
